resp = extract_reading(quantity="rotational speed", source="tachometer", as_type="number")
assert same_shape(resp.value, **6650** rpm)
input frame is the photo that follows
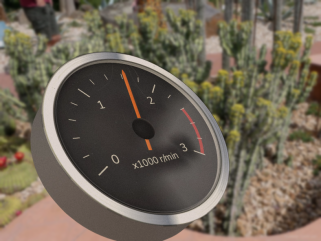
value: **1600** rpm
